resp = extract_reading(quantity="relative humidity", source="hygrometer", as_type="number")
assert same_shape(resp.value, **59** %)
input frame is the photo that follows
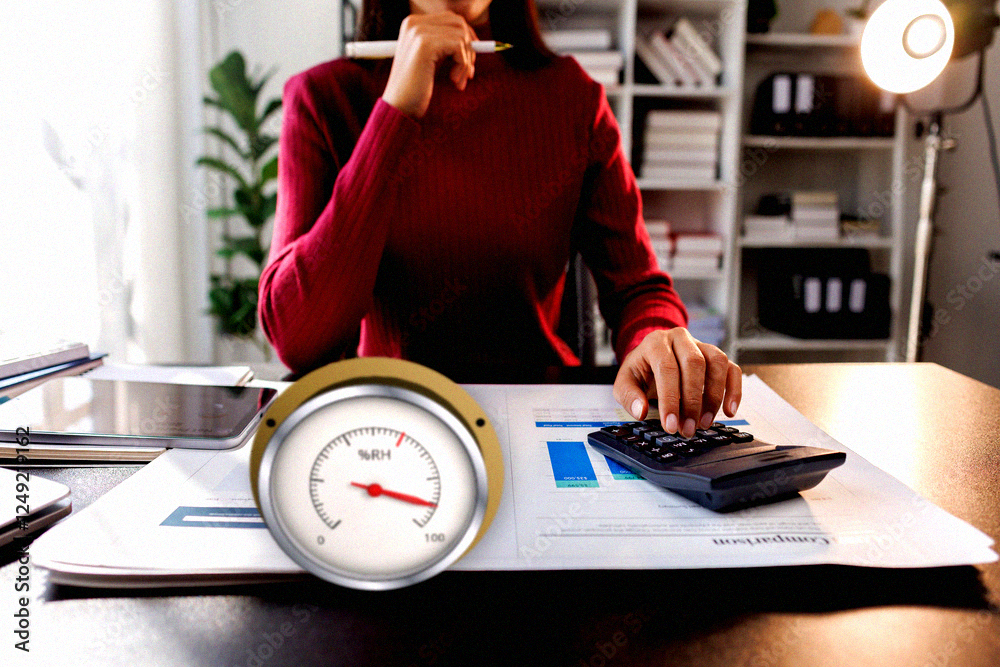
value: **90** %
